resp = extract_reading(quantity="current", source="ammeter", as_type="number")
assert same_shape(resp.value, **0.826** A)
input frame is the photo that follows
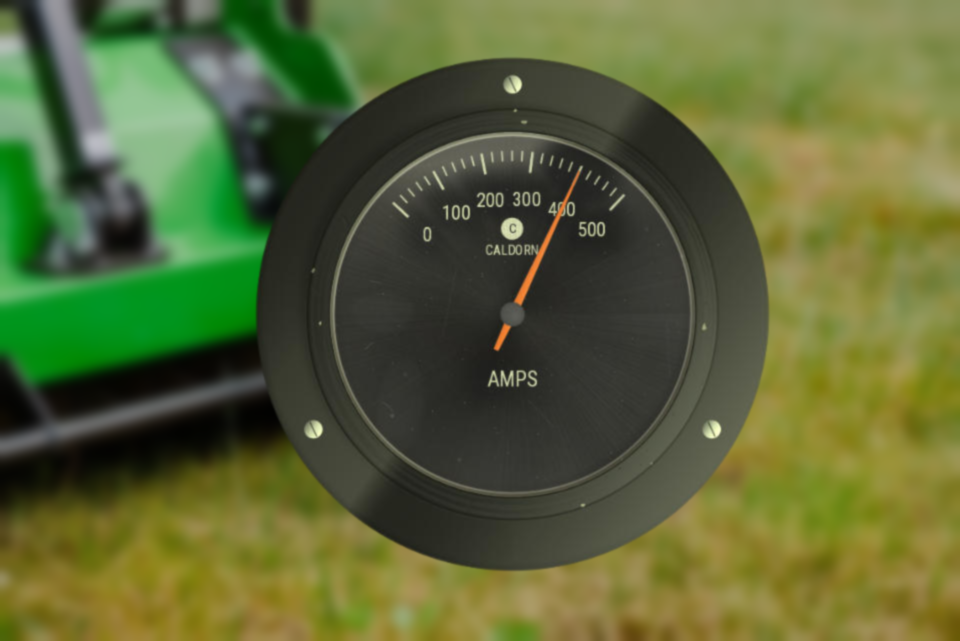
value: **400** A
